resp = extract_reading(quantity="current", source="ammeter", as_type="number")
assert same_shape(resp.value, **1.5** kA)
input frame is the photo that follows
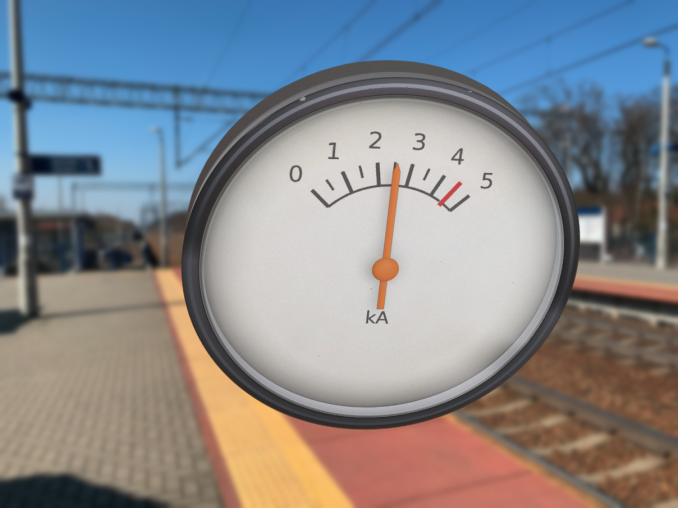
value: **2.5** kA
